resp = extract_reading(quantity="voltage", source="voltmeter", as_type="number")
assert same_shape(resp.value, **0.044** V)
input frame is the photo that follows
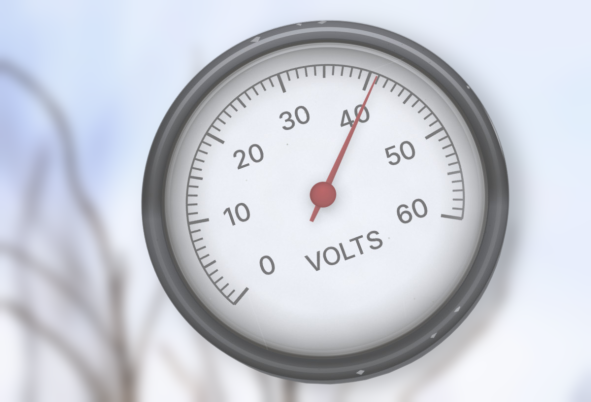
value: **41** V
